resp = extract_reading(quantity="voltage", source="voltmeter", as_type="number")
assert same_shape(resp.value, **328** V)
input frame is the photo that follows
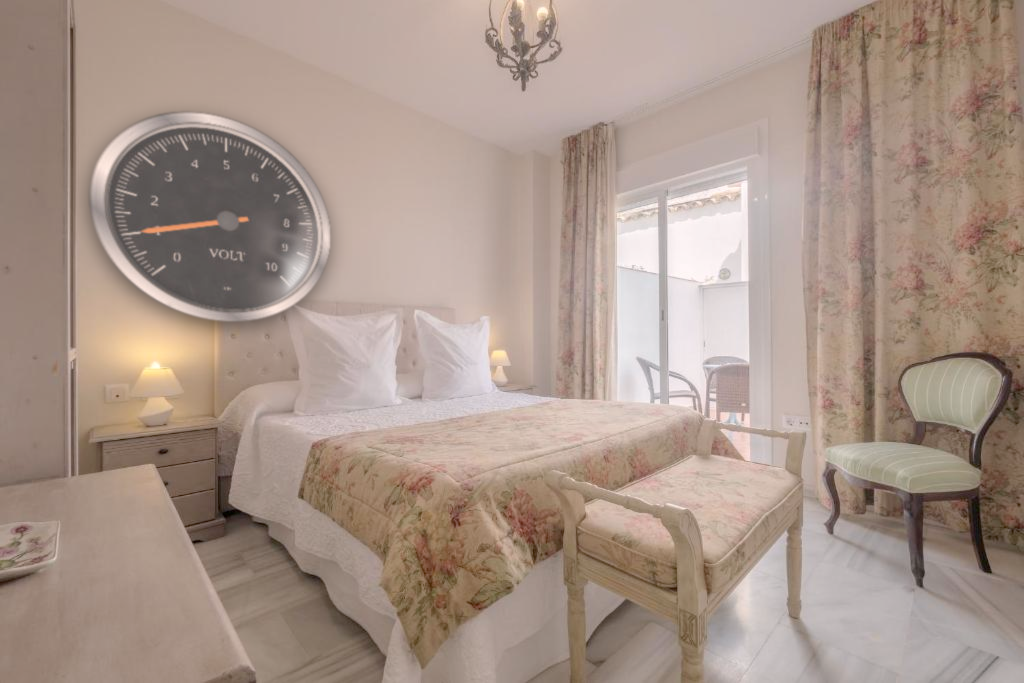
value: **1** V
